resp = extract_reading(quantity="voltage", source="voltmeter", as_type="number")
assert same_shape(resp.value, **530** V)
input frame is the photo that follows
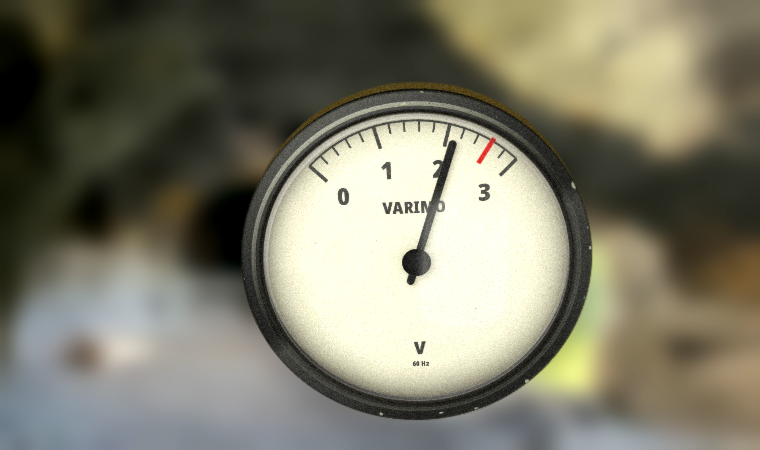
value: **2.1** V
